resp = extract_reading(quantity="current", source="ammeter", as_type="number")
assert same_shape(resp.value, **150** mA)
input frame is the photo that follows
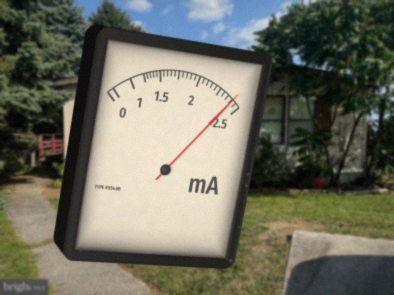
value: **2.4** mA
